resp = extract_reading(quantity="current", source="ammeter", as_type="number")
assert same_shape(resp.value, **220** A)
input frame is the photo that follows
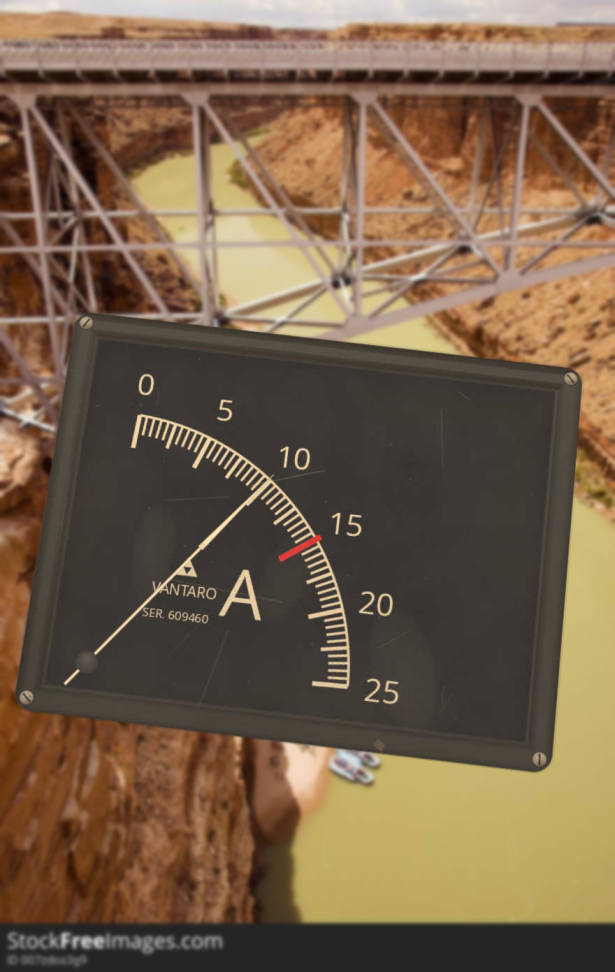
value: **10** A
